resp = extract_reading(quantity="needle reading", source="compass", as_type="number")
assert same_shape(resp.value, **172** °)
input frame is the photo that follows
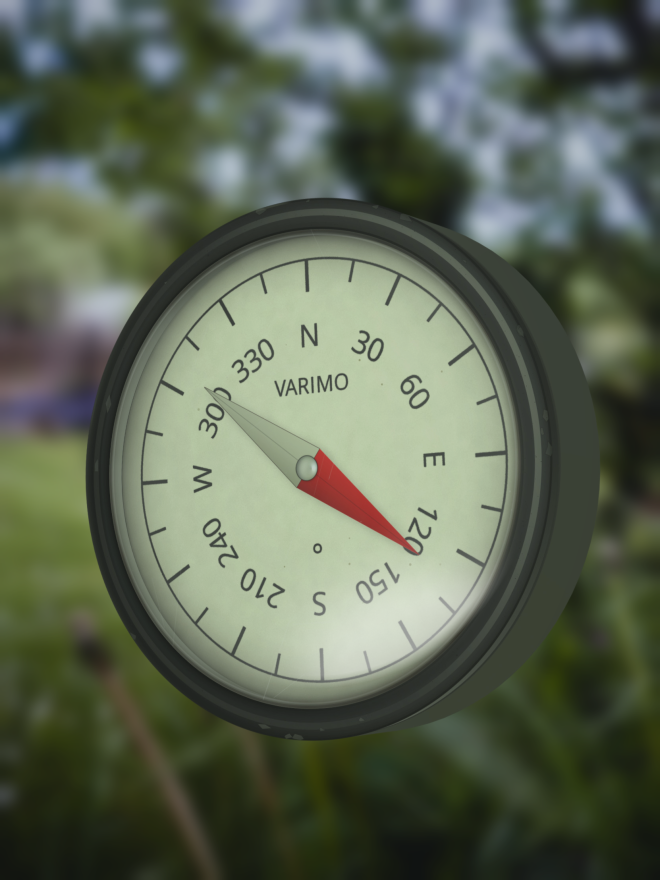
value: **127.5** °
